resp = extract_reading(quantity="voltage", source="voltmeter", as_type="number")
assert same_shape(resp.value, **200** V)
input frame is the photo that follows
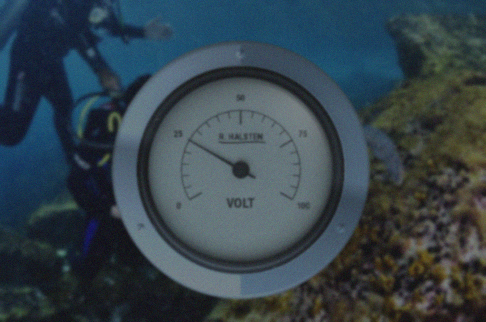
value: **25** V
